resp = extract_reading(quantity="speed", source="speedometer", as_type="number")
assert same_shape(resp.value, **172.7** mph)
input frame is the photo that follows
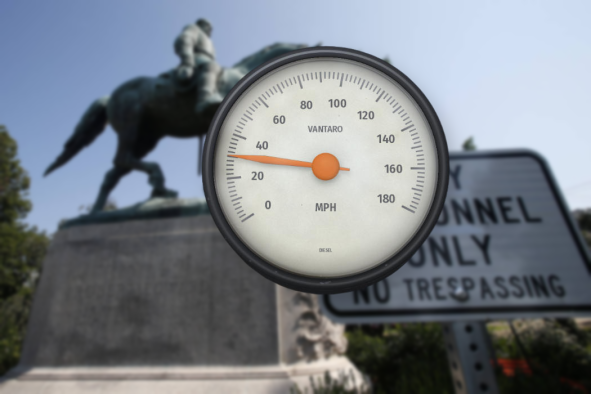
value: **30** mph
